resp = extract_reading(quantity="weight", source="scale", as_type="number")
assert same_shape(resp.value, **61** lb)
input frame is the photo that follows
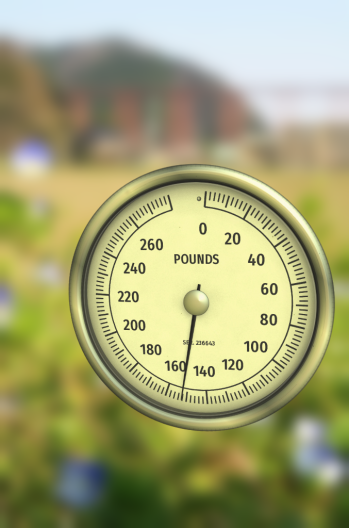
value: **152** lb
